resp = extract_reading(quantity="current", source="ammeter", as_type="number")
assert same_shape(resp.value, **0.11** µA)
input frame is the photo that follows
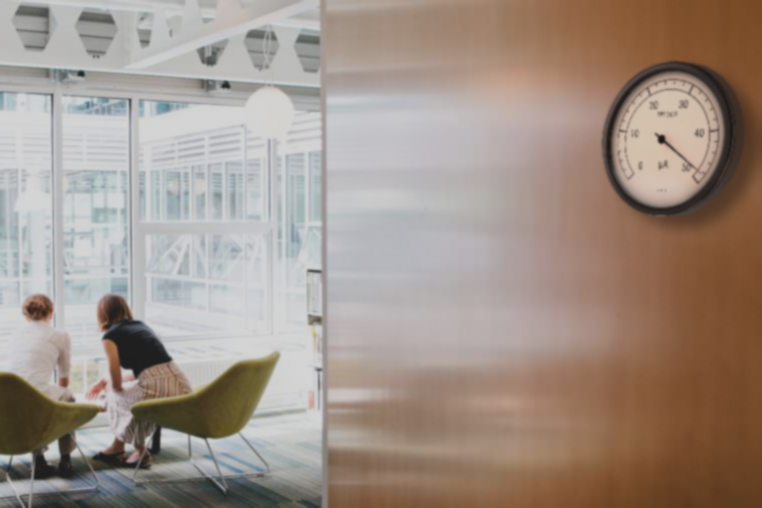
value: **48** µA
